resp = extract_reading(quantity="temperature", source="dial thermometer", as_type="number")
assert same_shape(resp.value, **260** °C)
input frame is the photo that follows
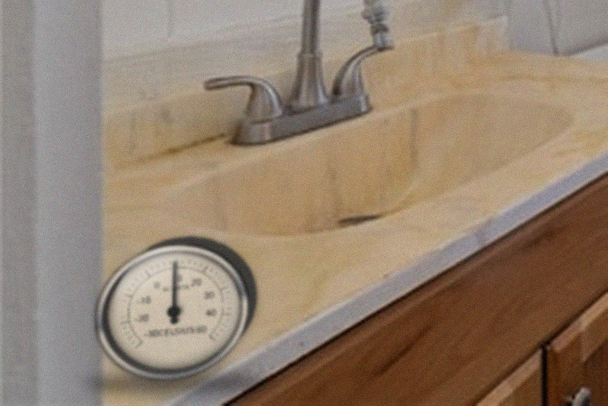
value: **10** °C
